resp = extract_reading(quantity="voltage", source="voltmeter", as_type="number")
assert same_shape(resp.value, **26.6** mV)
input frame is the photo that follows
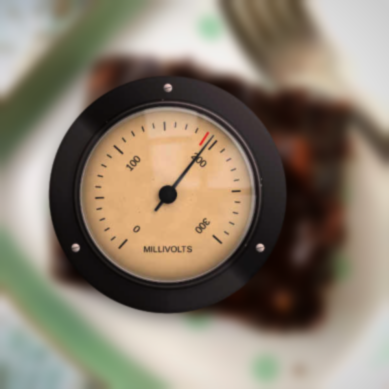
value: **195** mV
